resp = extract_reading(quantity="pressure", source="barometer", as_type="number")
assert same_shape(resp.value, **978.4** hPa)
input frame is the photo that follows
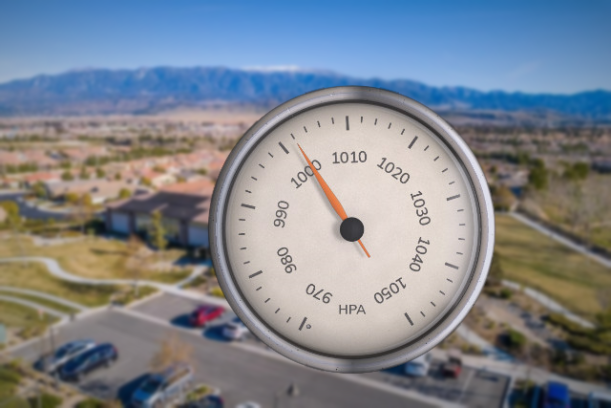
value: **1002** hPa
